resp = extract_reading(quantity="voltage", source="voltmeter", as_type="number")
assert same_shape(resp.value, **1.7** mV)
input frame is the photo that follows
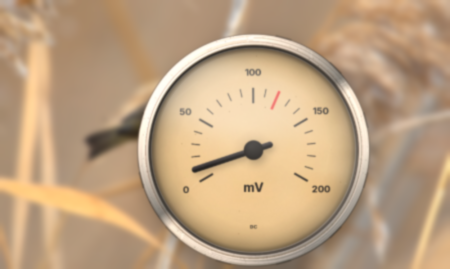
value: **10** mV
